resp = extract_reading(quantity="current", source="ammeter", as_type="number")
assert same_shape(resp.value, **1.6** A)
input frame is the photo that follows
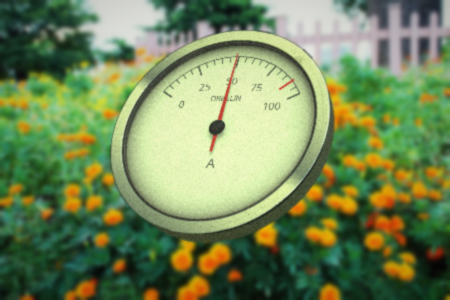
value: **50** A
